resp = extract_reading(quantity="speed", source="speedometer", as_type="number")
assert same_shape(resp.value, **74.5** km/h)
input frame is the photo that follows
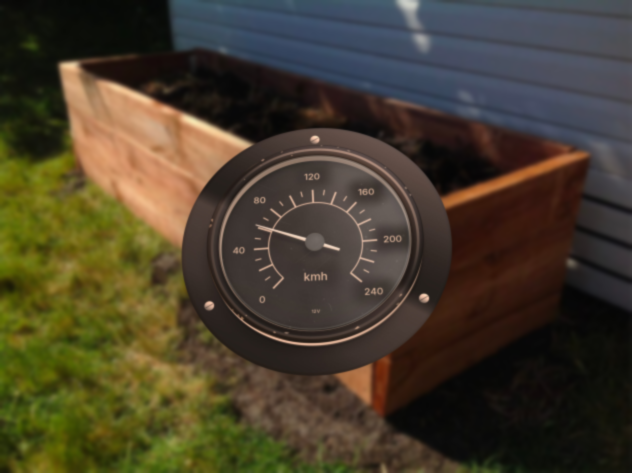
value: **60** km/h
